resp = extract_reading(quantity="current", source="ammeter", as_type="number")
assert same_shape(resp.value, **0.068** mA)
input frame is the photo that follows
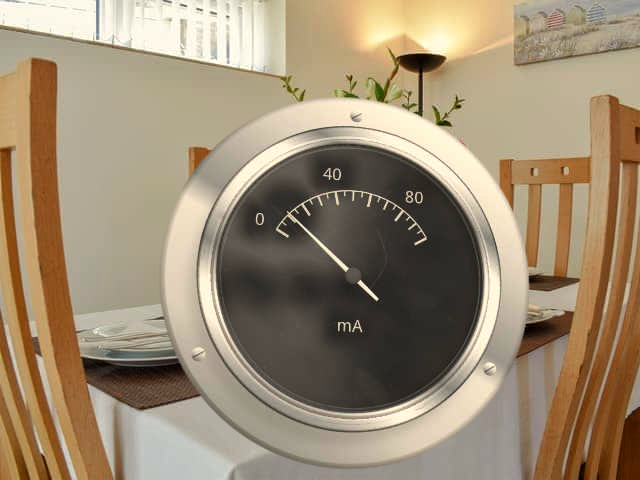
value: **10** mA
